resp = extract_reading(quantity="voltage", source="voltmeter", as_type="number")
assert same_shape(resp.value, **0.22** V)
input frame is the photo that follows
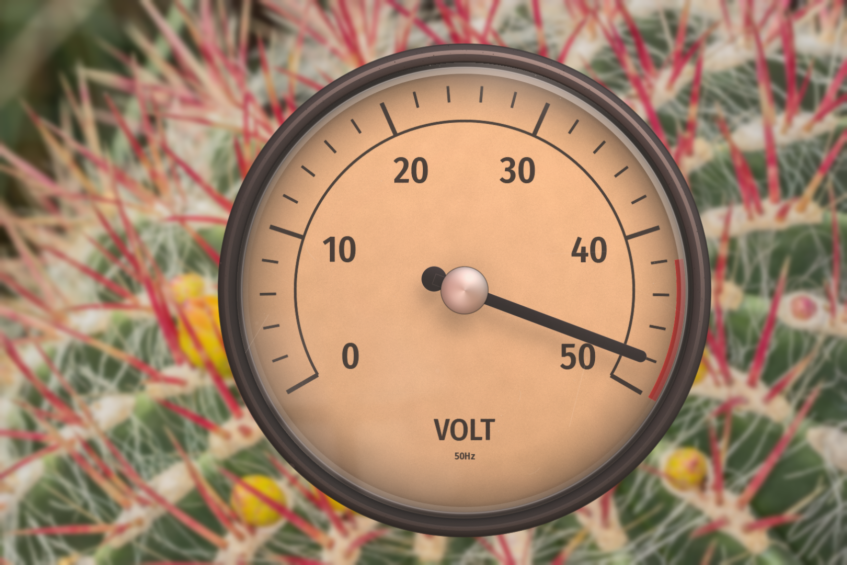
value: **48** V
